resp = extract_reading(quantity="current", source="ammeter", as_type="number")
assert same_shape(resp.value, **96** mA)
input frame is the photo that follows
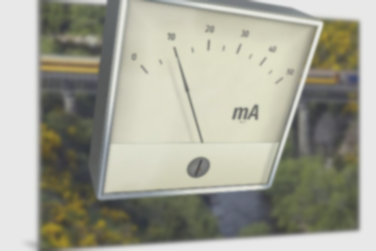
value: **10** mA
